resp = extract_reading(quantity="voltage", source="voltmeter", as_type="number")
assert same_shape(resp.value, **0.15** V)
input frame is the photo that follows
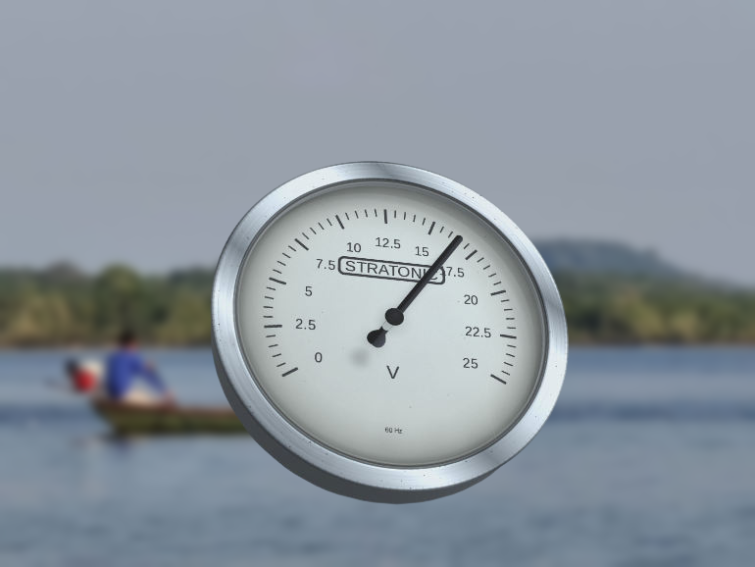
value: **16.5** V
